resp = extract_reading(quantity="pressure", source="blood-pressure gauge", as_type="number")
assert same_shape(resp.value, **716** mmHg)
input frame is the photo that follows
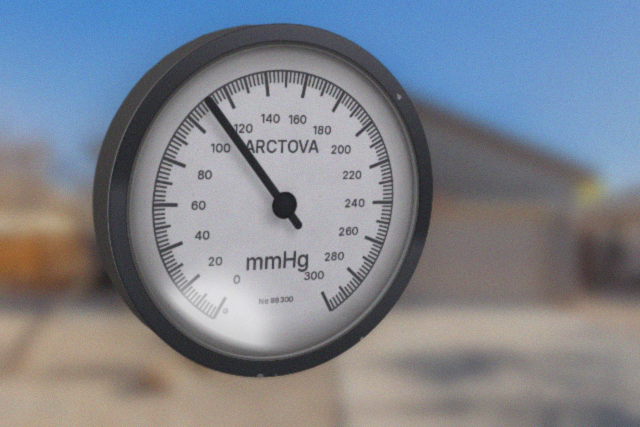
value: **110** mmHg
